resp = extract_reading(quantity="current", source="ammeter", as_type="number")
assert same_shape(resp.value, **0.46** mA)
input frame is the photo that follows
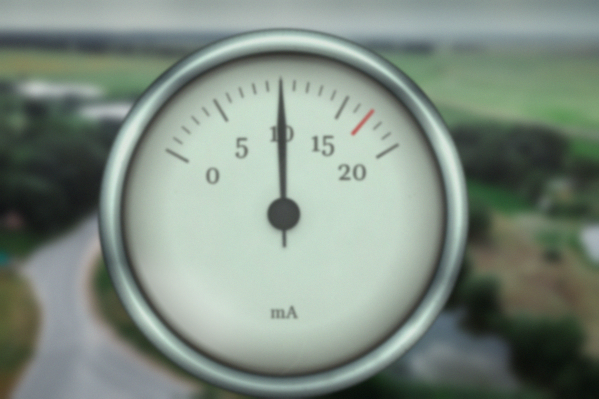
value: **10** mA
